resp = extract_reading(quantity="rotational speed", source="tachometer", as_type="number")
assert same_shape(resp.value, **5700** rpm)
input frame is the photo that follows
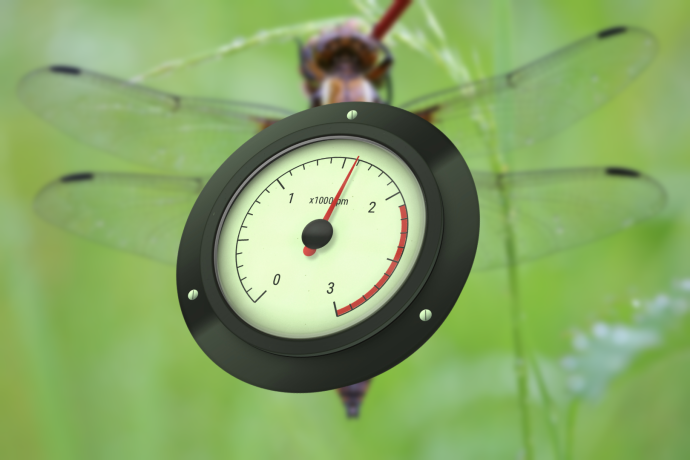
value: **1600** rpm
